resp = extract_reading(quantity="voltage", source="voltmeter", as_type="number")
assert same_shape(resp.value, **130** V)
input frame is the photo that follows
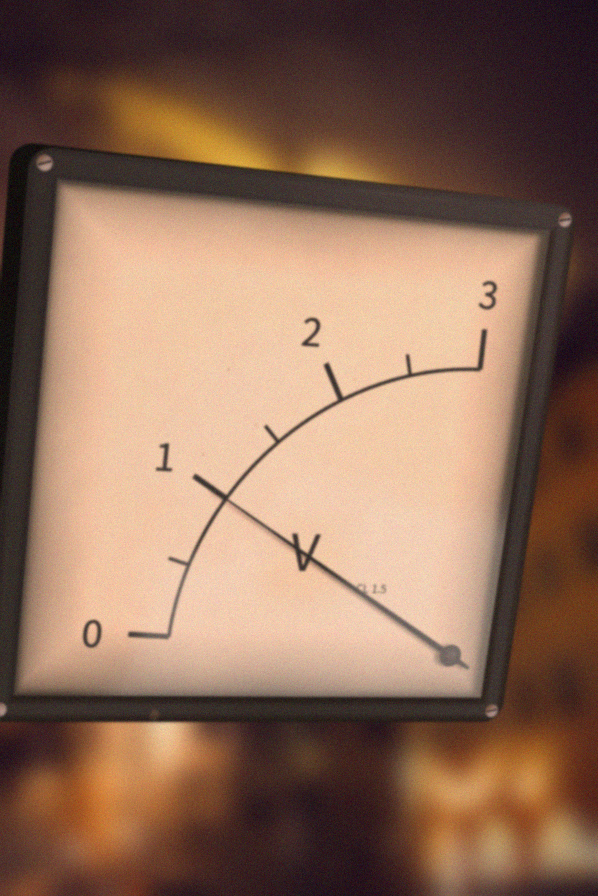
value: **1** V
